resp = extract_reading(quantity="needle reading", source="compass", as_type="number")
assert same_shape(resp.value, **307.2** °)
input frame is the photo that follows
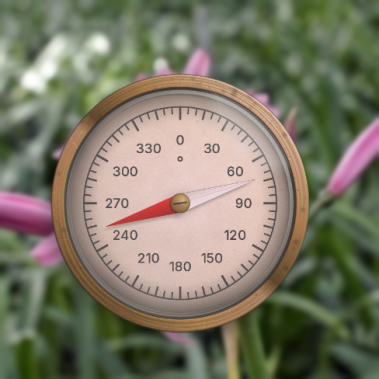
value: **252.5** °
